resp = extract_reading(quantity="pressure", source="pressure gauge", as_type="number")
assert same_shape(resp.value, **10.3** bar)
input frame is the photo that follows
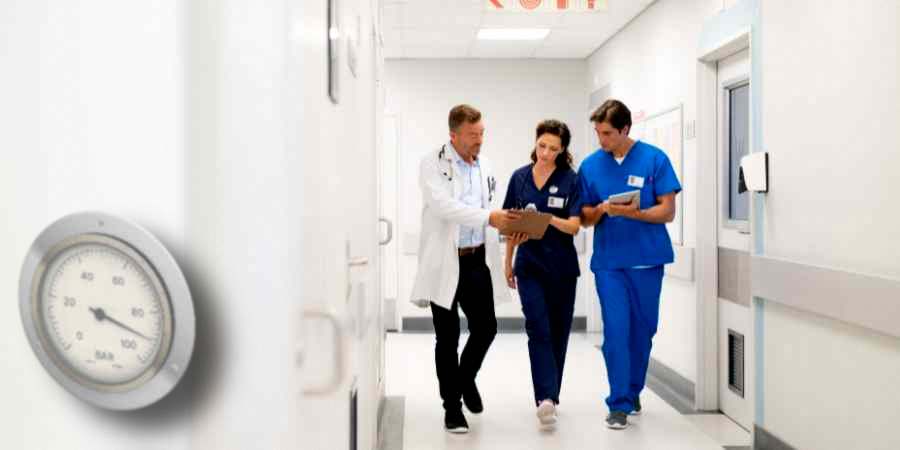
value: **90** bar
